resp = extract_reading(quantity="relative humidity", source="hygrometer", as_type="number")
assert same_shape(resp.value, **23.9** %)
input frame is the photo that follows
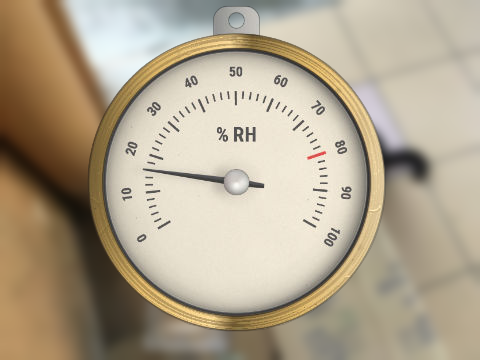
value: **16** %
